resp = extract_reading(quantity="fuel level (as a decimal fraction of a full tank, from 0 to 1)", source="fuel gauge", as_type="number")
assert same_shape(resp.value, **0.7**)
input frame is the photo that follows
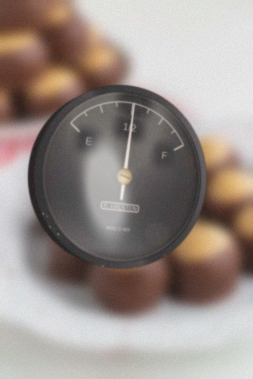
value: **0.5**
